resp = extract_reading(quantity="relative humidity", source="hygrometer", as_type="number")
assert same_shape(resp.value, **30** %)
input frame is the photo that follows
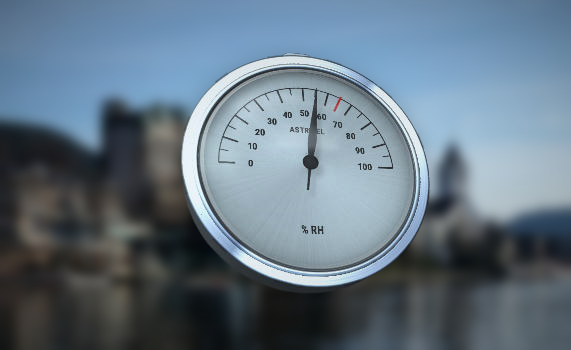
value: **55** %
